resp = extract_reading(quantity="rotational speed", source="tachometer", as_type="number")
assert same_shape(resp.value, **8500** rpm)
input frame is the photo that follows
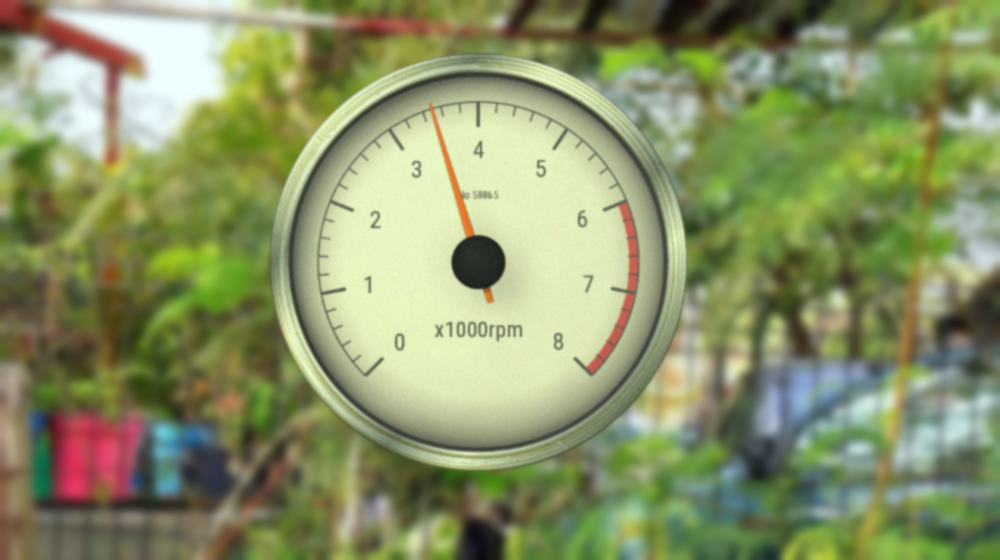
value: **3500** rpm
